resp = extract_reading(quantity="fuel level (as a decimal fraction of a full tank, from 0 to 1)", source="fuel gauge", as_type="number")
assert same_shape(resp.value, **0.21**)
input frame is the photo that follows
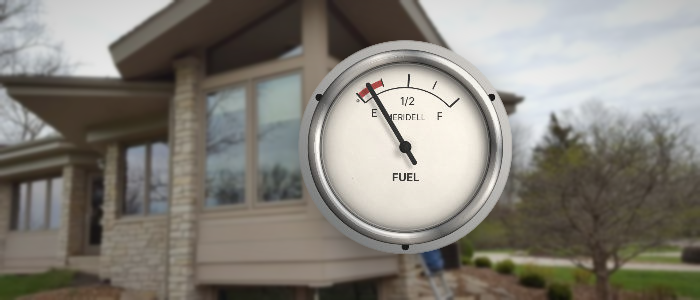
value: **0.125**
